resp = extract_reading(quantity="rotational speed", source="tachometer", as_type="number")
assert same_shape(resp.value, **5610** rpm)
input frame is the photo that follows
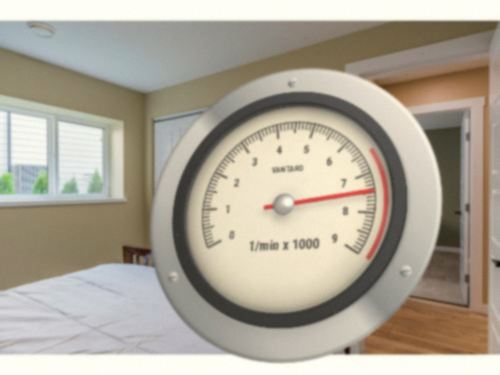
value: **7500** rpm
